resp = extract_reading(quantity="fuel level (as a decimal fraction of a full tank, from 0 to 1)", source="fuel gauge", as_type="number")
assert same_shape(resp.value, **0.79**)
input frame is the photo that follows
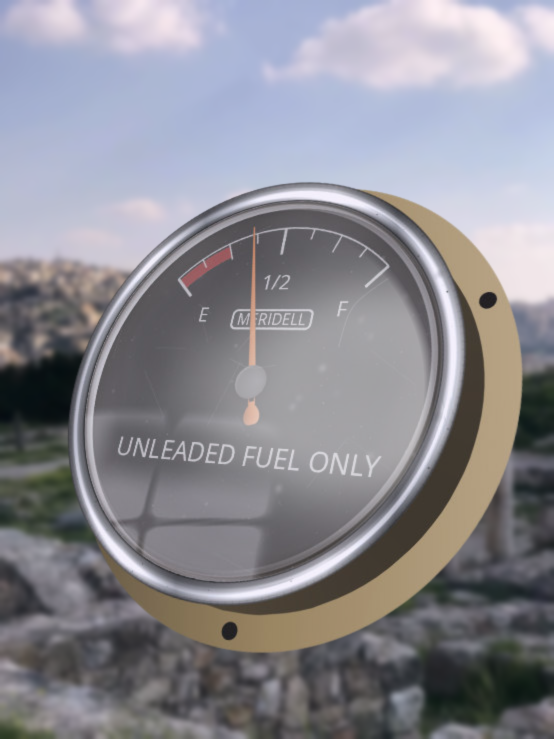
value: **0.375**
